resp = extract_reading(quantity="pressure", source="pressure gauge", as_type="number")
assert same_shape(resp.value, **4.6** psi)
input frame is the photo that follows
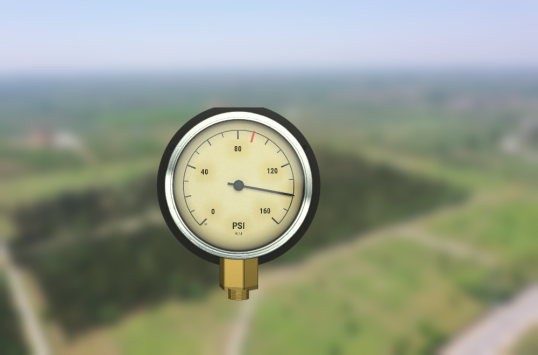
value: **140** psi
